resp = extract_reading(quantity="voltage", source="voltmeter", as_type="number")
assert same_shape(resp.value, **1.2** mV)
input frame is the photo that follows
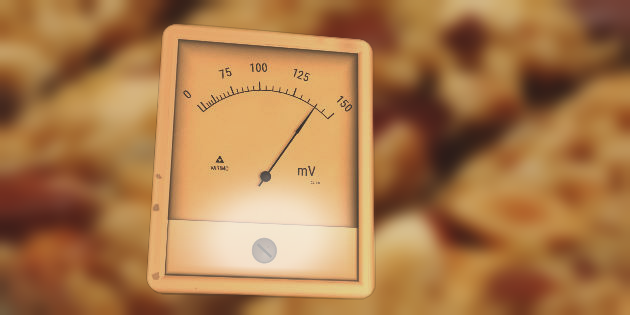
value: **140** mV
